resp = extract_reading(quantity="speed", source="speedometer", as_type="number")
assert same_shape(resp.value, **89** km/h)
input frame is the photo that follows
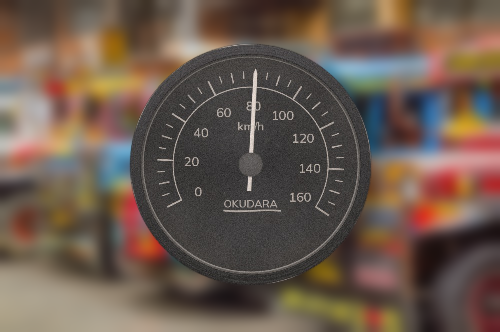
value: **80** km/h
